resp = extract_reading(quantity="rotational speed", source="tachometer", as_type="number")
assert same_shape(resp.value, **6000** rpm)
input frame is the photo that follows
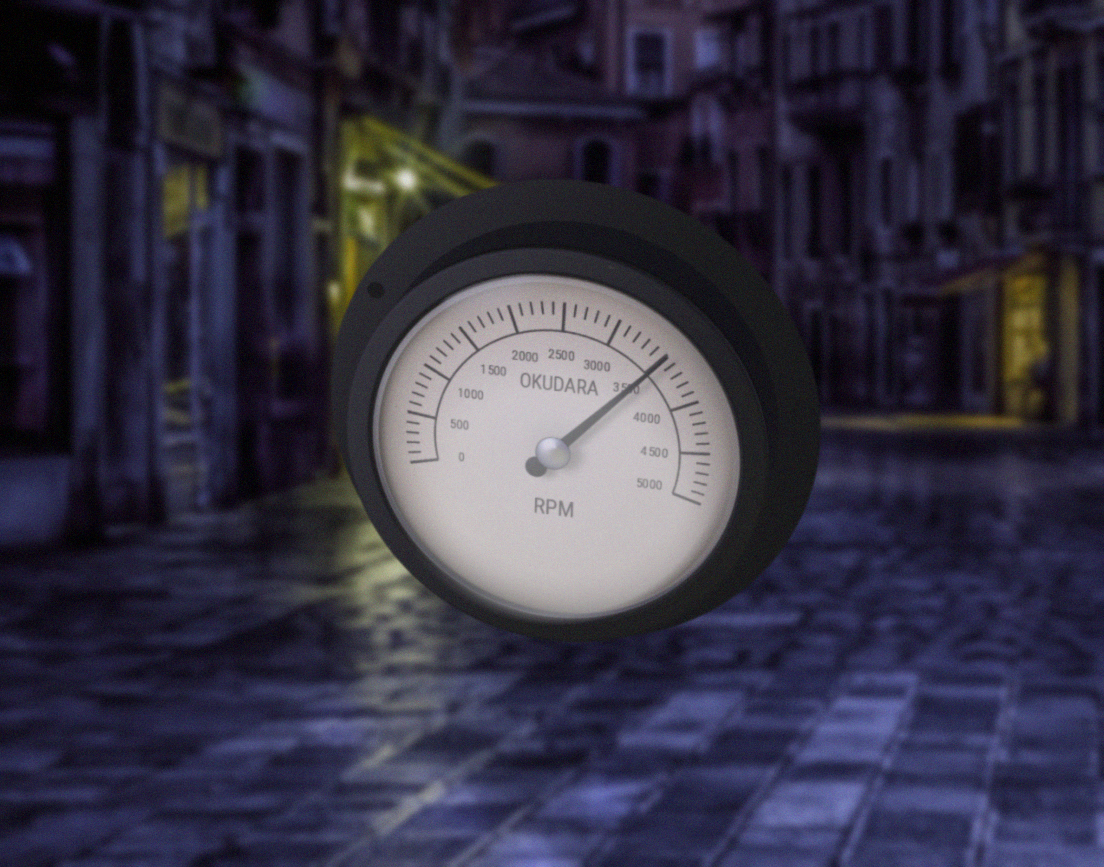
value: **3500** rpm
